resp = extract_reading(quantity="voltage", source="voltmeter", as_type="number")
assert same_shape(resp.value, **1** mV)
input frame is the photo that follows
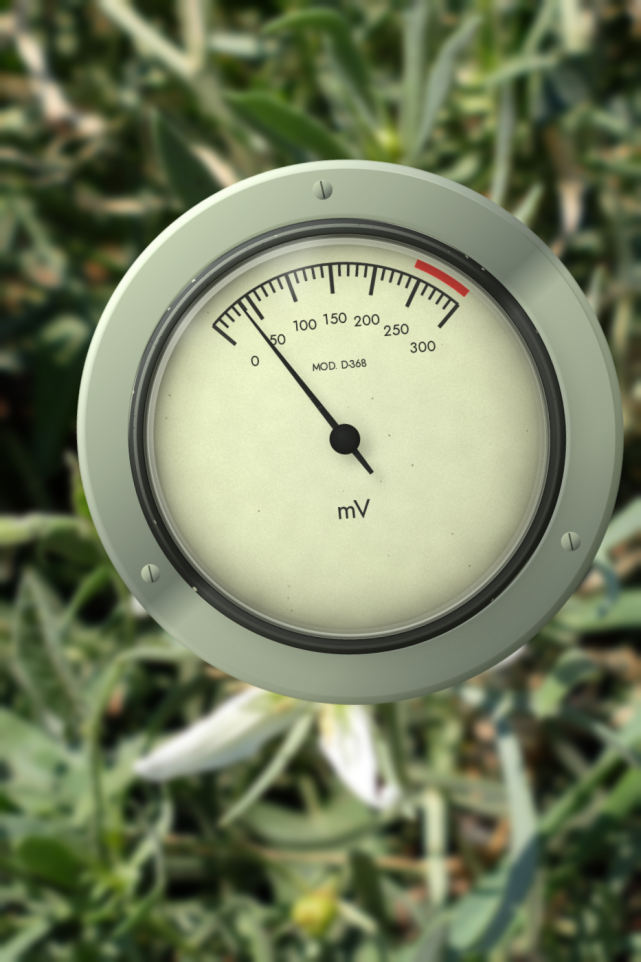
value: **40** mV
